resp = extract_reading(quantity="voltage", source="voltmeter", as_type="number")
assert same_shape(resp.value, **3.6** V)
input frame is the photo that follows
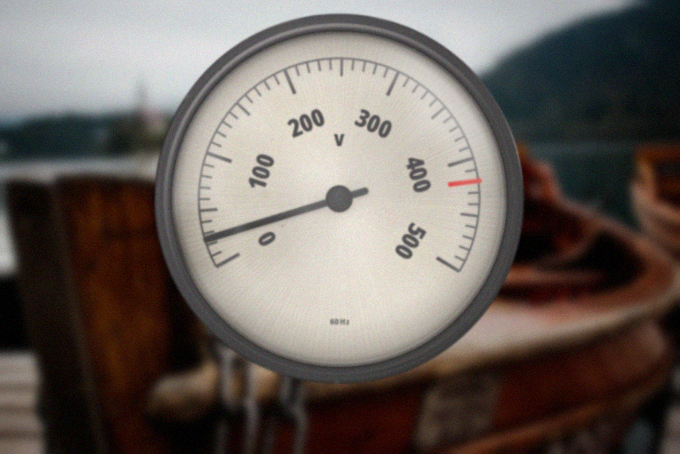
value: **25** V
